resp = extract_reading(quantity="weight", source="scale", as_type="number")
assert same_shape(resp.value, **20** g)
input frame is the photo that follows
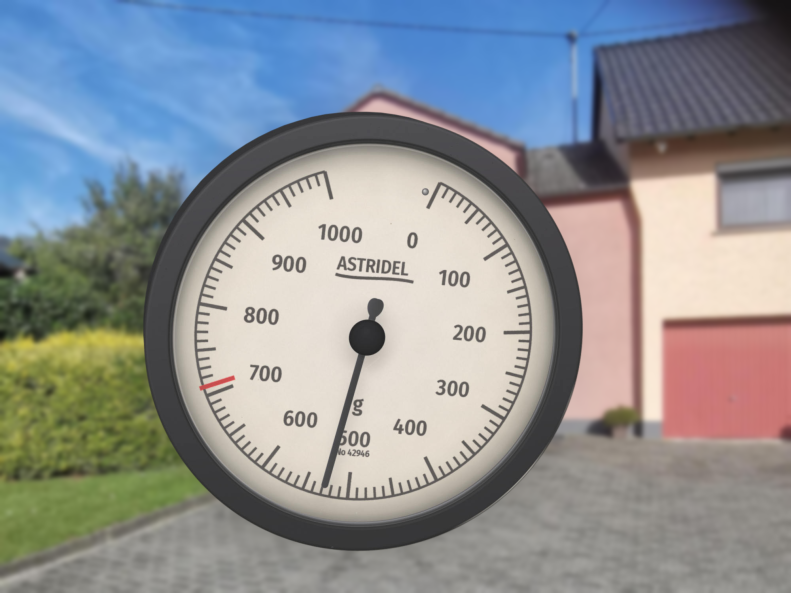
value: **530** g
